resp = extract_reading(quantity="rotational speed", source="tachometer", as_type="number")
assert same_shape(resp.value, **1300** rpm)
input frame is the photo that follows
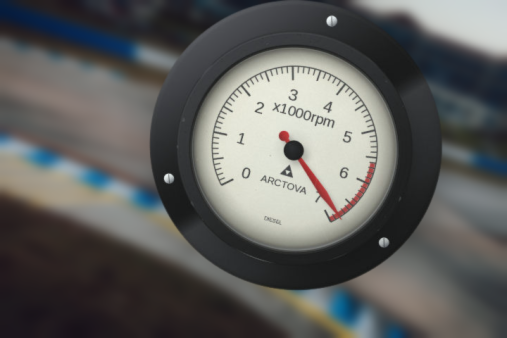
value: **6800** rpm
